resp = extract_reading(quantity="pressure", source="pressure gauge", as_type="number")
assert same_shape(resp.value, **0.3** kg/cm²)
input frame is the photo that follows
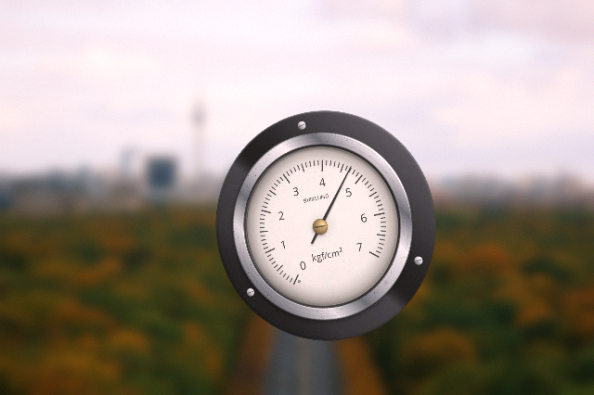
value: **4.7** kg/cm²
